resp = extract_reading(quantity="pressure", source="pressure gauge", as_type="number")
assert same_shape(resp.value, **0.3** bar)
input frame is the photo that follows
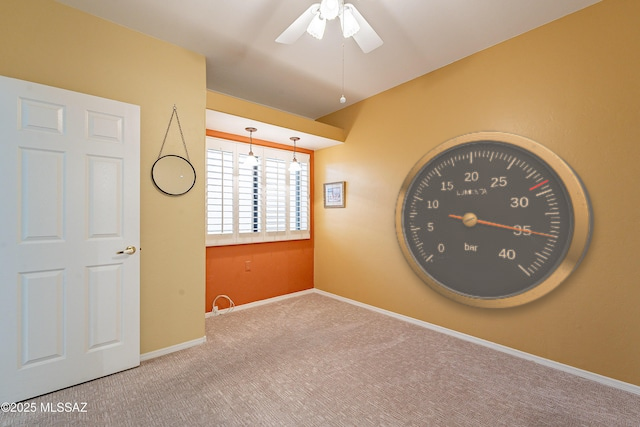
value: **35** bar
